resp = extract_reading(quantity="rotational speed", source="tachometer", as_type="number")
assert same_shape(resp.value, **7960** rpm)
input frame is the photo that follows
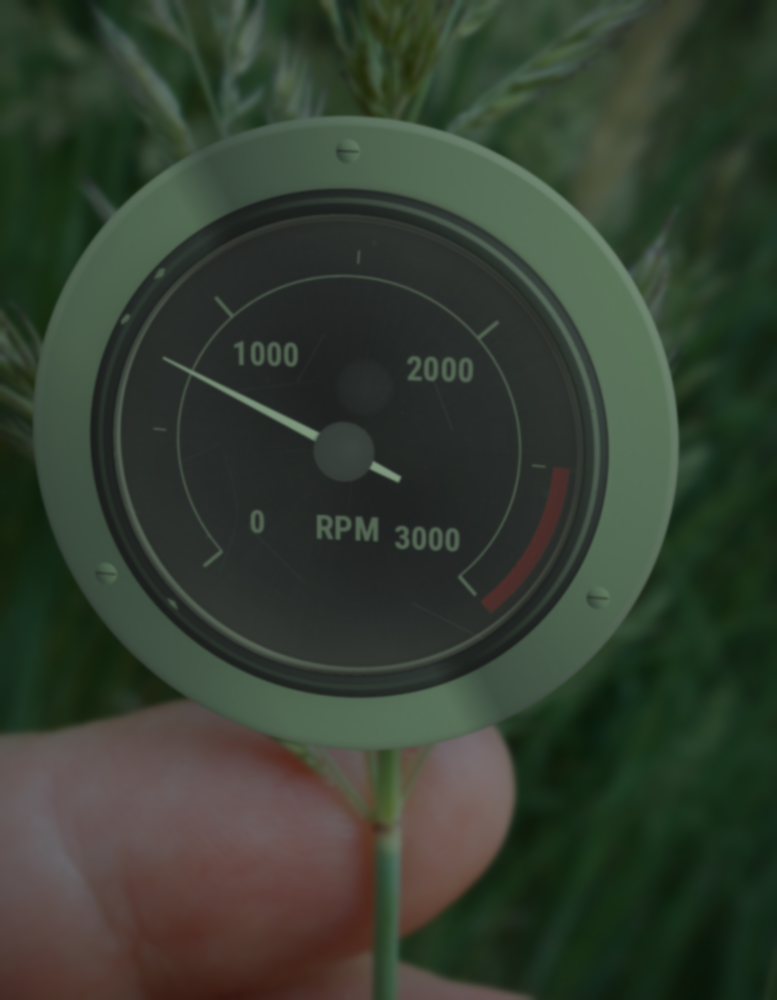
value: **750** rpm
